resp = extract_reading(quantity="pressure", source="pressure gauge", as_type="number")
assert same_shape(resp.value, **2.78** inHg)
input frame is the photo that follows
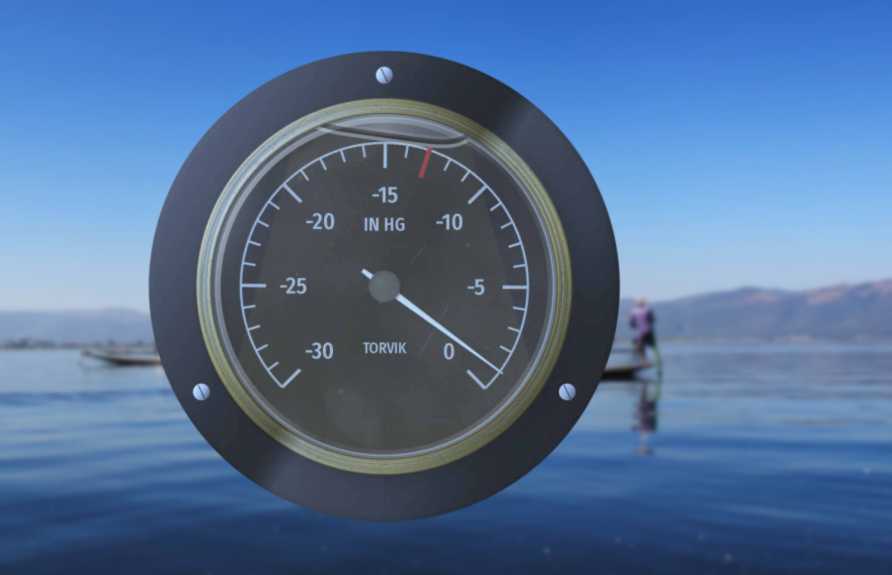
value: **-1** inHg
